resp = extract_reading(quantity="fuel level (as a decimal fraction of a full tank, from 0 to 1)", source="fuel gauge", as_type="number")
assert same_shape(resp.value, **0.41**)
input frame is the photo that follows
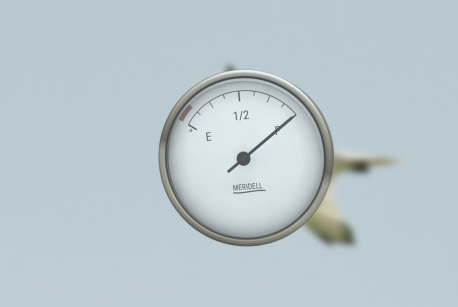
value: **1**
